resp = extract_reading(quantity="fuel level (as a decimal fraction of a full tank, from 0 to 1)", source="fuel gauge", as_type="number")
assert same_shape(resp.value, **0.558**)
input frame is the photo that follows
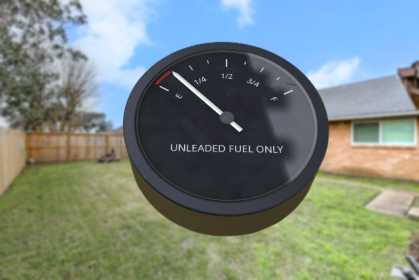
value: **0.125**
